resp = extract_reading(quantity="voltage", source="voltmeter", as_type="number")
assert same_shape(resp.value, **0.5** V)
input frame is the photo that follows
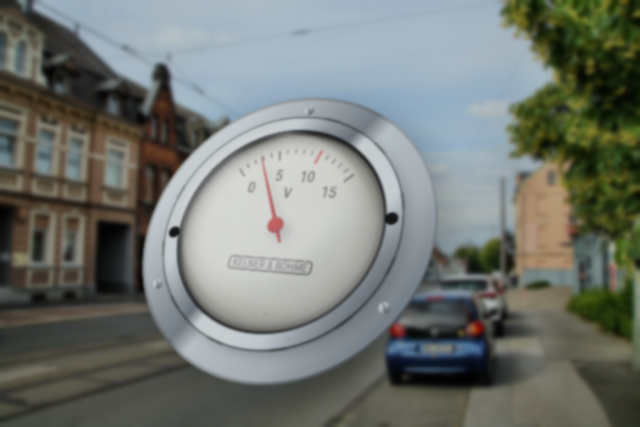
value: **3** V
